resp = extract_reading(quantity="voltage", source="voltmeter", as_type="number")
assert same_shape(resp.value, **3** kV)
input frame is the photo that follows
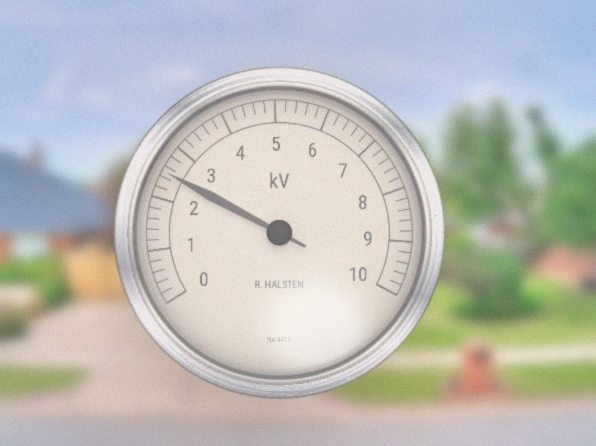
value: **2.5** kV
